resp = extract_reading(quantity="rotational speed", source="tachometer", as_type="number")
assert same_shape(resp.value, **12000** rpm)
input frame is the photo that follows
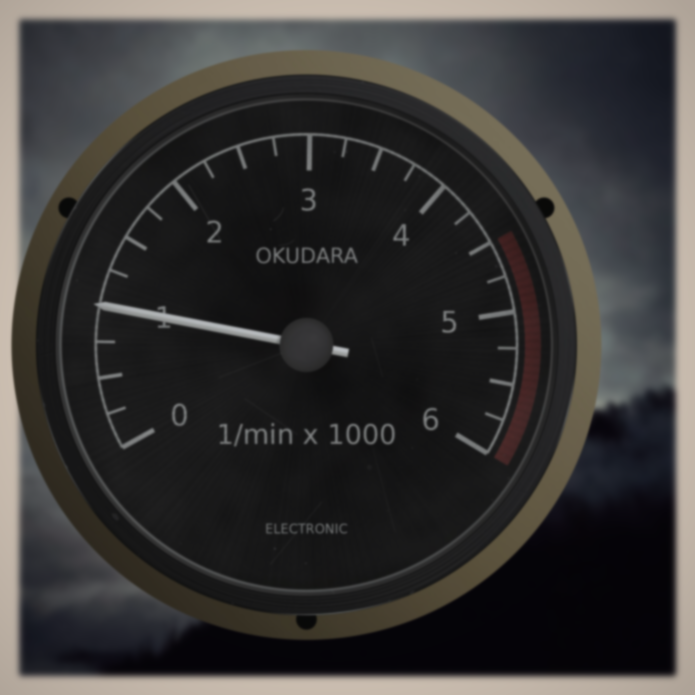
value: **1000** rpm
